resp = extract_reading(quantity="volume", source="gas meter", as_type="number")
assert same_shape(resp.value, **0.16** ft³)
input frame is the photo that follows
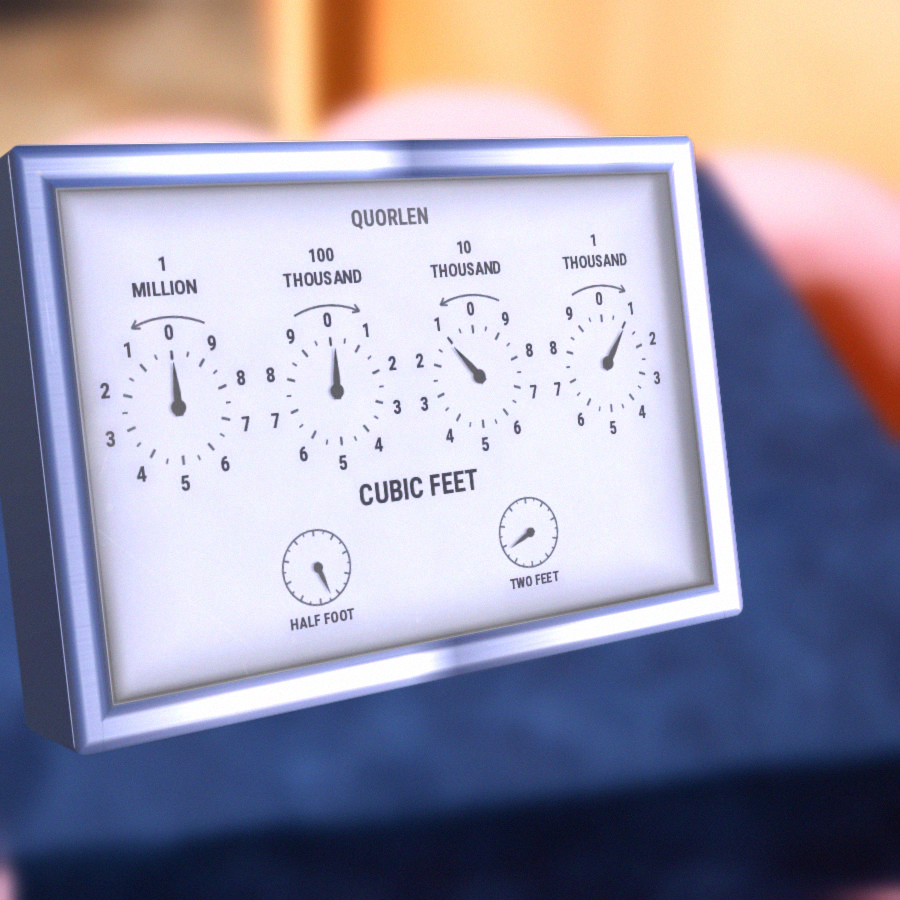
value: **1100** ft³
